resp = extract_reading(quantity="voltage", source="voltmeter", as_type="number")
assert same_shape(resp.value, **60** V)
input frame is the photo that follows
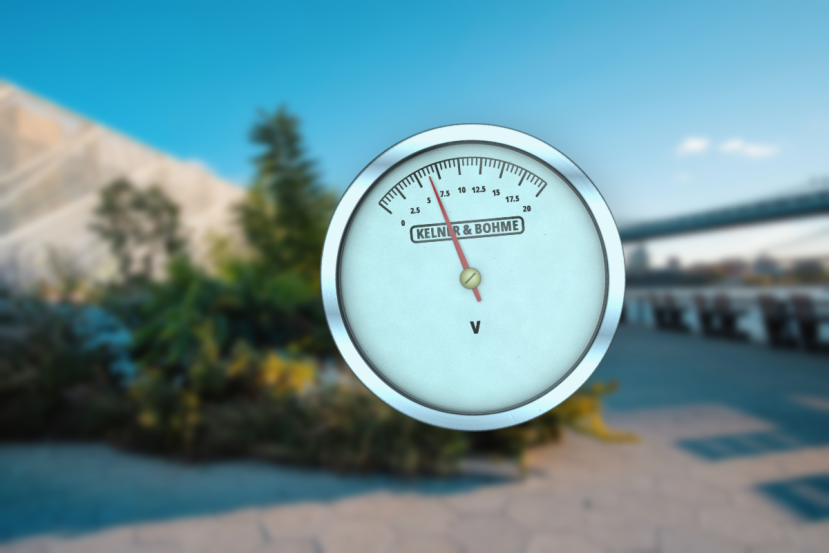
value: **6.5** V
